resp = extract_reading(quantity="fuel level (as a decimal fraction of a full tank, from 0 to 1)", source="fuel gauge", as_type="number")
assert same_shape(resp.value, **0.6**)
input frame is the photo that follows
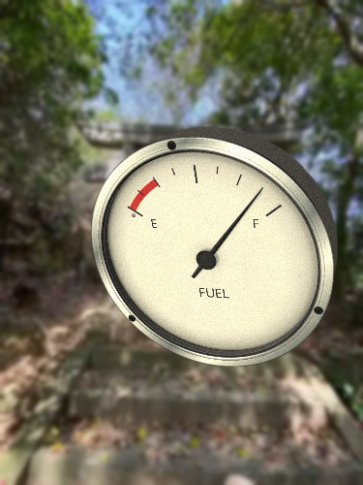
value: **0.875**
